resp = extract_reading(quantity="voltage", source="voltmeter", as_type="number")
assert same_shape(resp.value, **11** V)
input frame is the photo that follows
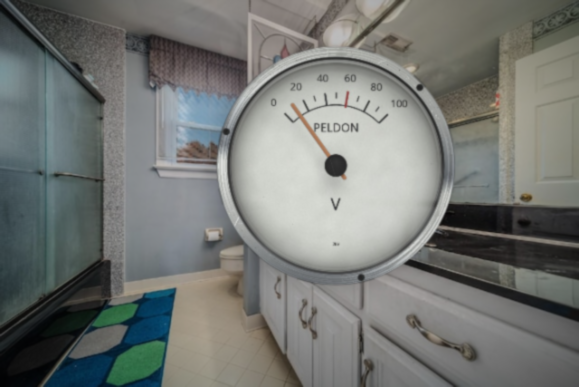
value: **10** V
